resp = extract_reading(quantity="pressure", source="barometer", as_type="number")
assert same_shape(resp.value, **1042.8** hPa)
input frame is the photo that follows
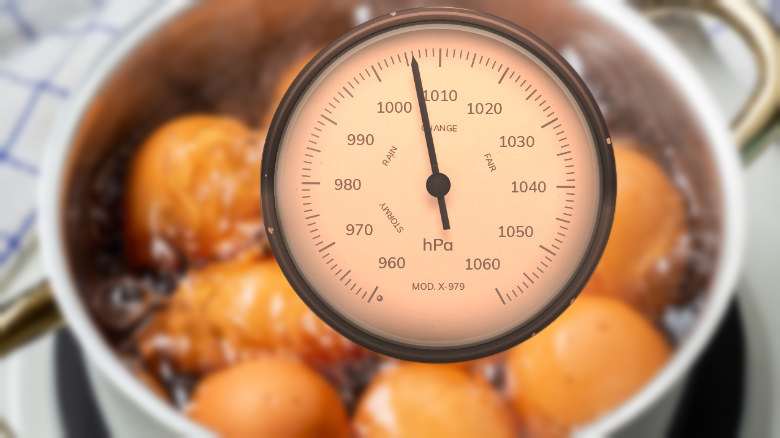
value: **1006** hPa
